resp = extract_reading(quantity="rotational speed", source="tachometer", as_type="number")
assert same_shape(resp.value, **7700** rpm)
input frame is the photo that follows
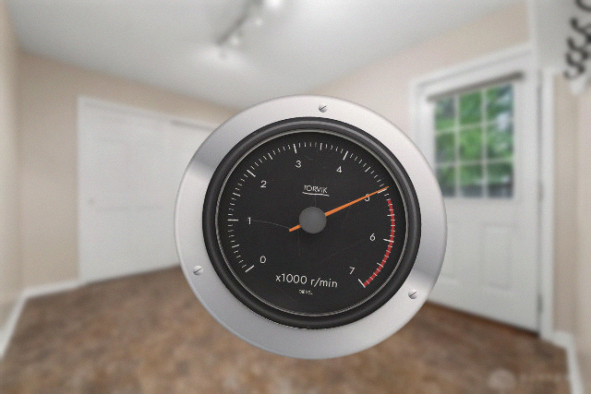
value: **5000** rpm
